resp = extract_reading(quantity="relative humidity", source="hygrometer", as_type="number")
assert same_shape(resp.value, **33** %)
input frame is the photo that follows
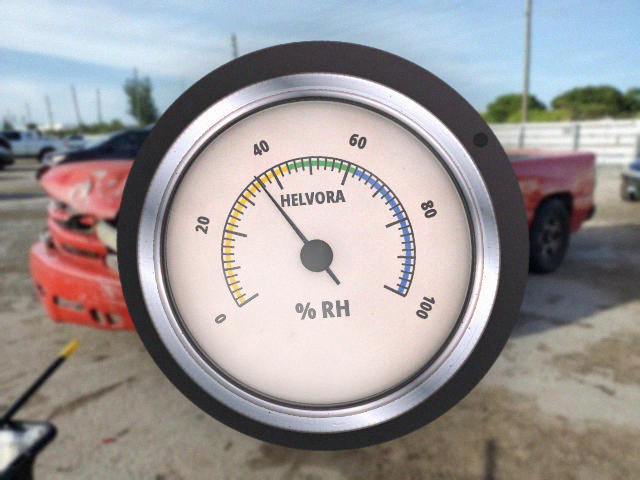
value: **36** %
